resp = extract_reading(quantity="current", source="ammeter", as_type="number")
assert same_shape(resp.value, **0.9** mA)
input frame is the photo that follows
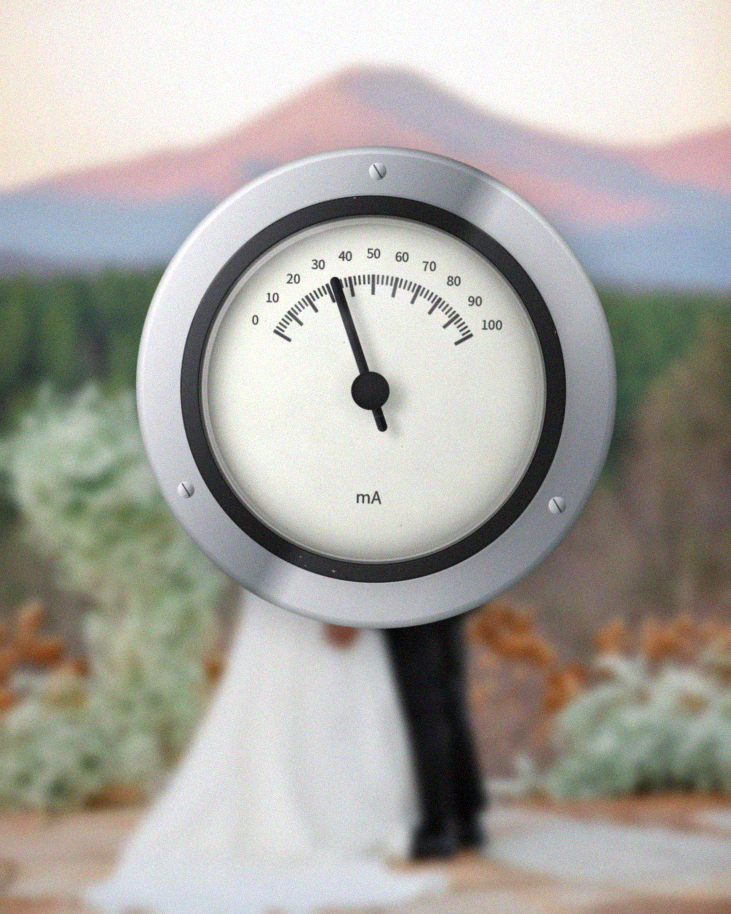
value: **34** mA
